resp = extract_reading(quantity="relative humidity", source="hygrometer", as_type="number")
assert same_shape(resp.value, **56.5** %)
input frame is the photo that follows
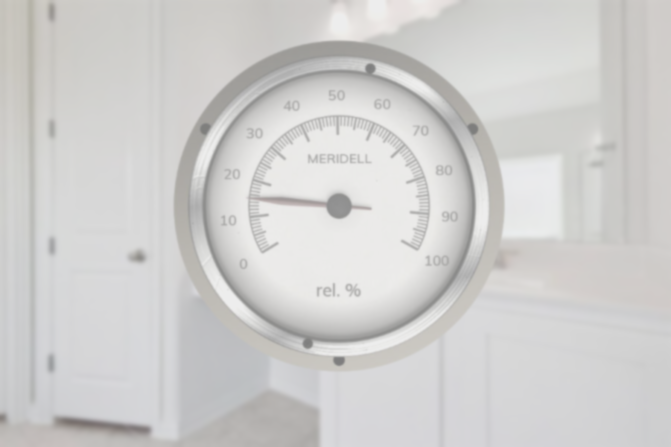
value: **15** %
